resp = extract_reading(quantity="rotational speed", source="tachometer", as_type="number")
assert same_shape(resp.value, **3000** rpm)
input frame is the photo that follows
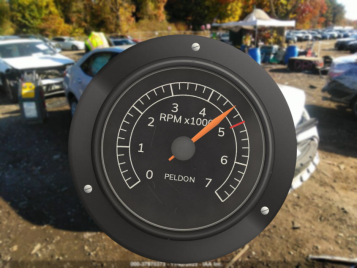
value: **4600** rpm
